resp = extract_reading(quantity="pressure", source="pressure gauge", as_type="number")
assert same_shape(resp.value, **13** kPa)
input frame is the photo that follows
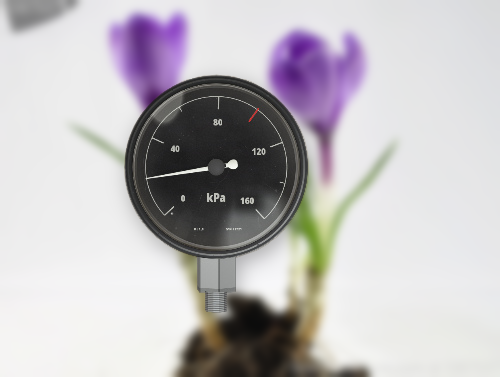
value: **20** kPa
